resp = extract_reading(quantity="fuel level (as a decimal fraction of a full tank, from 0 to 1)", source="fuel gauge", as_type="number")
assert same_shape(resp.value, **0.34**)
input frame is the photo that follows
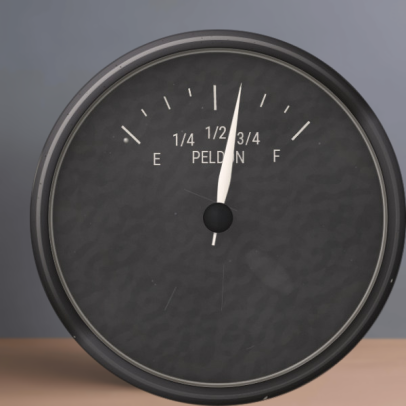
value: **0.625**
